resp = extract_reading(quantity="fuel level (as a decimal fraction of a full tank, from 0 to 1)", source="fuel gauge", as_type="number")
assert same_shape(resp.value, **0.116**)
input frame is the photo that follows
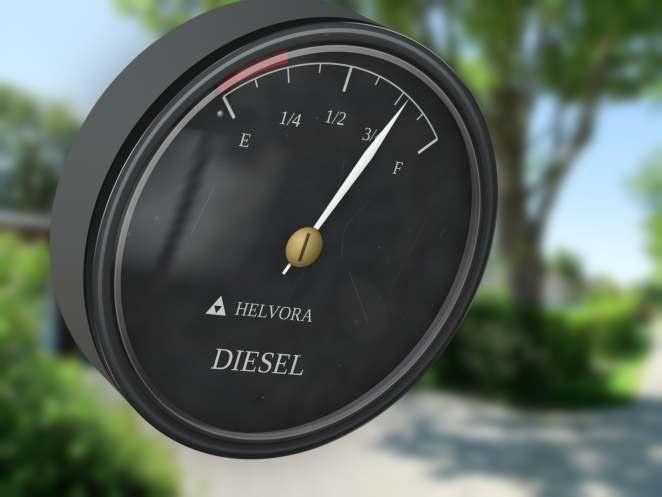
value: **0.75**
